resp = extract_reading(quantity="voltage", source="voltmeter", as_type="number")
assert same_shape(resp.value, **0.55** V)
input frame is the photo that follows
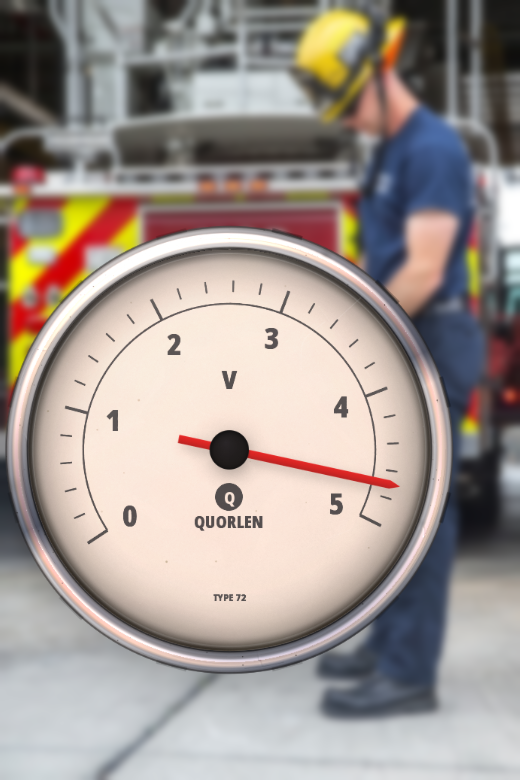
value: **4.7** V
